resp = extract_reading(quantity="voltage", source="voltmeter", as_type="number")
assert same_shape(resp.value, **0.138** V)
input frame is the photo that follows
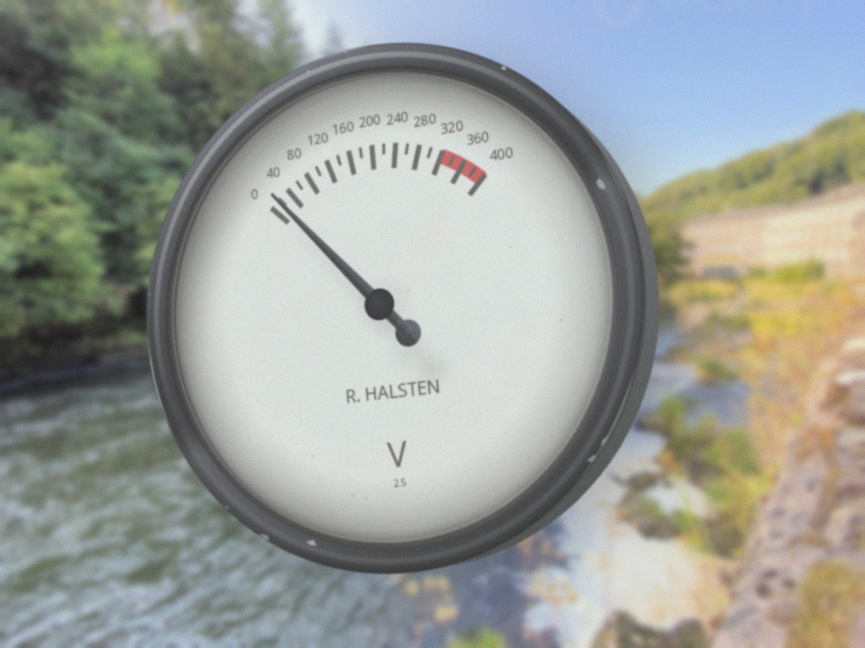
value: **20** V
